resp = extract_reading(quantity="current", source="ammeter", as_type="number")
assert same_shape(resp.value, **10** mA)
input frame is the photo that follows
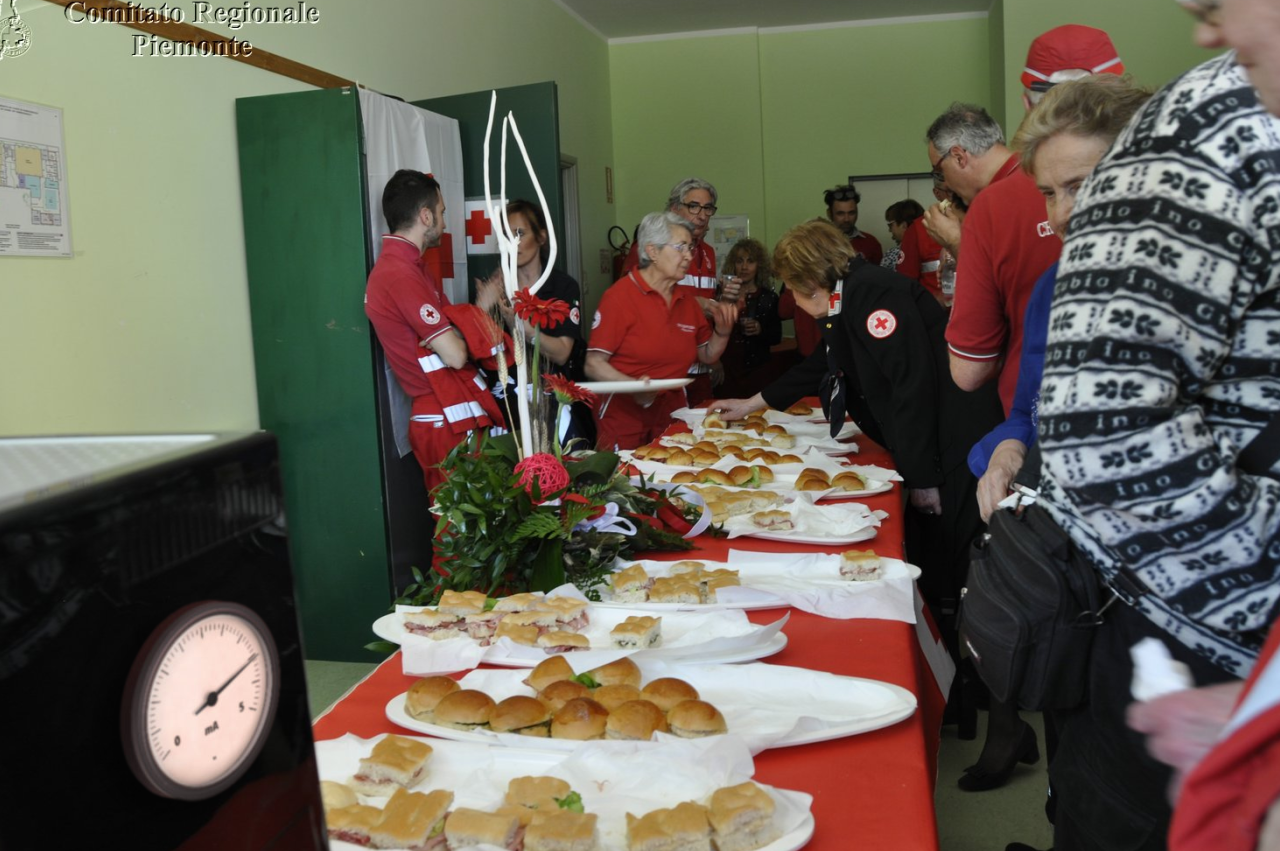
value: **4** mA
